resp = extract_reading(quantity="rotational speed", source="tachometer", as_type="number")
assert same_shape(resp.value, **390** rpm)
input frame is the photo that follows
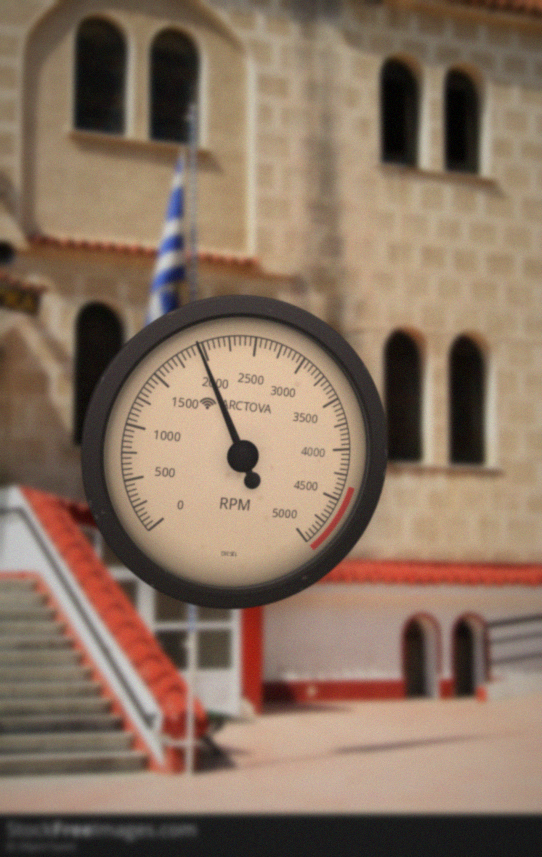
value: **1950** rpm
